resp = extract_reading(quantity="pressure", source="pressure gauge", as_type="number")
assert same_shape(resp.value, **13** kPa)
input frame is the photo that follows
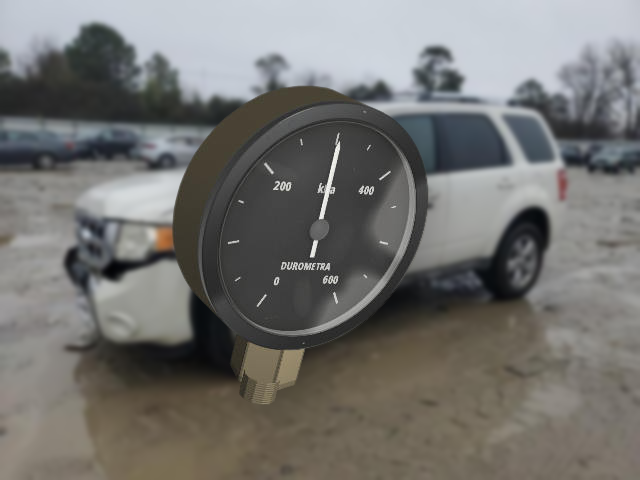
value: **300** kPa
